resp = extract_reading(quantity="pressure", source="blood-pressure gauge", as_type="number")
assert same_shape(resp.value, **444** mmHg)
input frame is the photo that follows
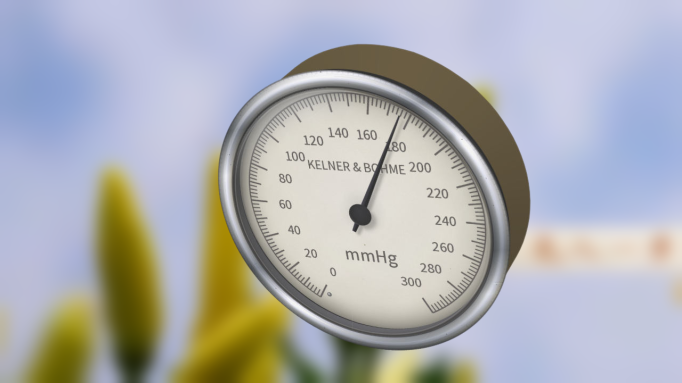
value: **176** mmHg
